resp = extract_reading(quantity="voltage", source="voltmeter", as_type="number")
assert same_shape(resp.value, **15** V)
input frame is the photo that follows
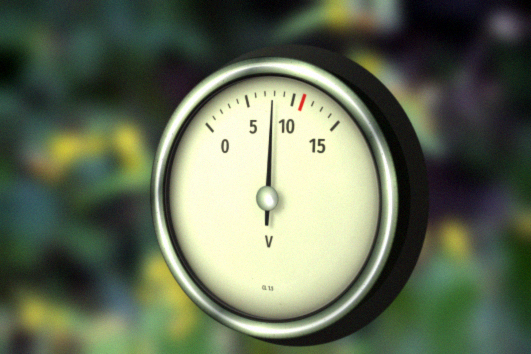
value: **8** V
